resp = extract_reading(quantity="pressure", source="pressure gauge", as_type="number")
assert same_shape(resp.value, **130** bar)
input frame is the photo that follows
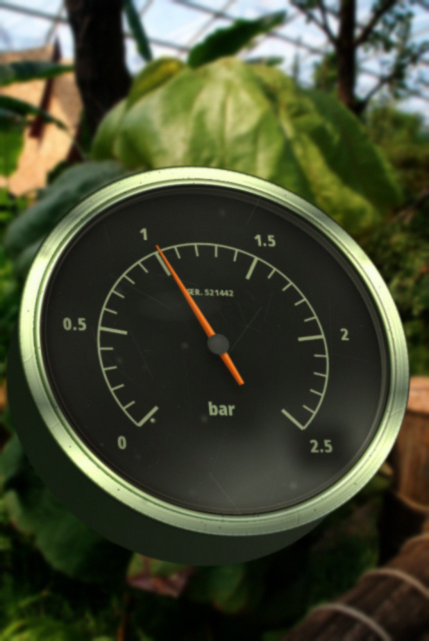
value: **1** bar
